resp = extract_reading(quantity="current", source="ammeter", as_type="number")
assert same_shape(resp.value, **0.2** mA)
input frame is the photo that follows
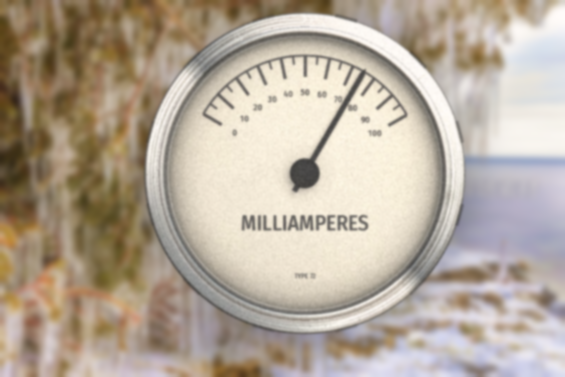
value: **75** mA
